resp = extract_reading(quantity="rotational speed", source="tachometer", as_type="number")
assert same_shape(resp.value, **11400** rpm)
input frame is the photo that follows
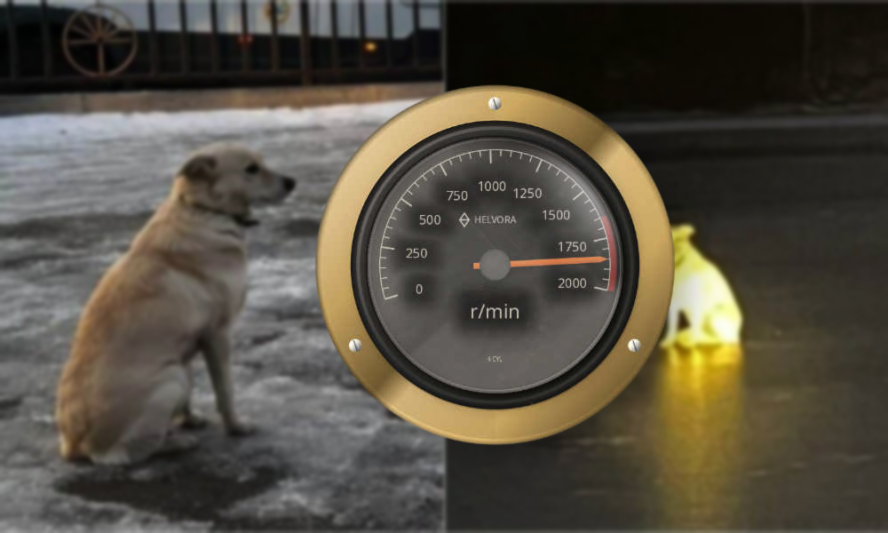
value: **1850** rpm
